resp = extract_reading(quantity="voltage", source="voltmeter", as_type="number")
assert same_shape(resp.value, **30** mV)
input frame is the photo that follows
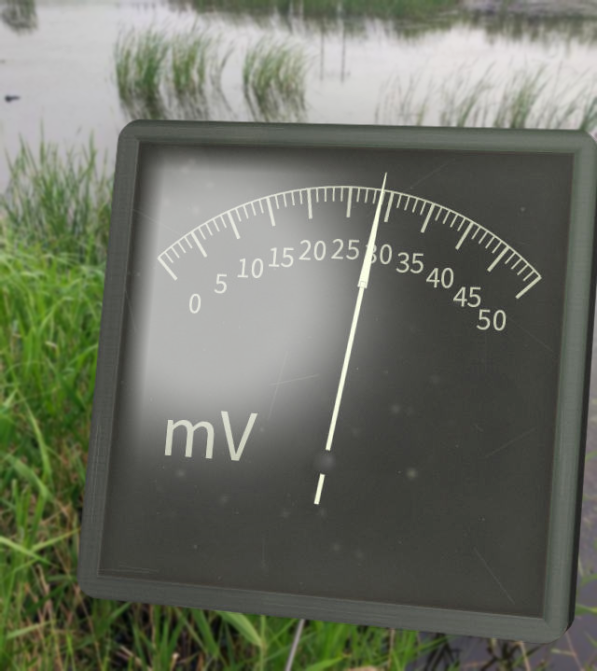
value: **29** mV
